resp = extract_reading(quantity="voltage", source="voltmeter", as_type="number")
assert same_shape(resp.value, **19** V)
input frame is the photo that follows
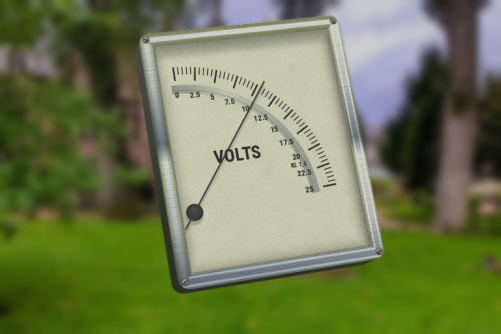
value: **10.5** V
